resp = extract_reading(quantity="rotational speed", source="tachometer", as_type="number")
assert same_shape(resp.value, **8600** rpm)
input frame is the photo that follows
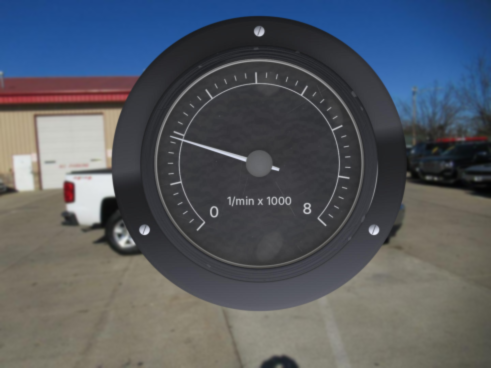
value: **1900** rpm
